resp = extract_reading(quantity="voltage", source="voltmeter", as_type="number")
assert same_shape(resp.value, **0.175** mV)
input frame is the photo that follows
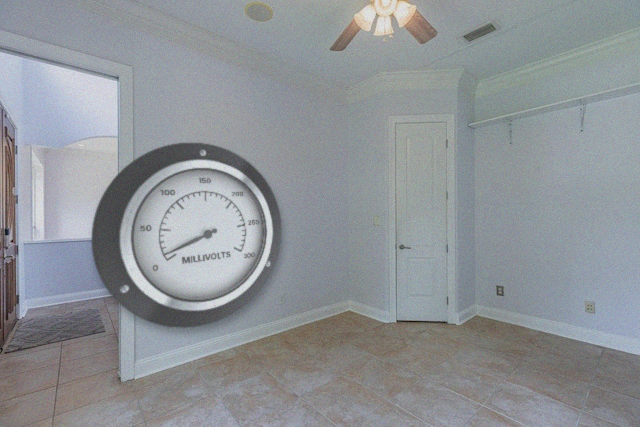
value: **10** mV
